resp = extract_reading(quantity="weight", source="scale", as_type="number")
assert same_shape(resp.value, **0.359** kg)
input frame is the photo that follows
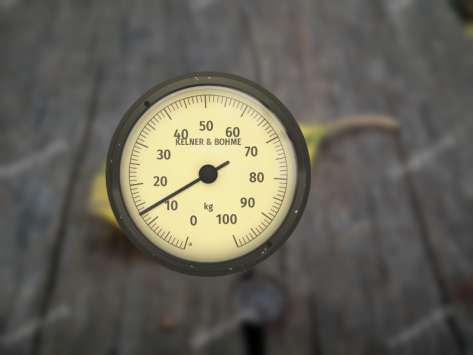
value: **13** kg
